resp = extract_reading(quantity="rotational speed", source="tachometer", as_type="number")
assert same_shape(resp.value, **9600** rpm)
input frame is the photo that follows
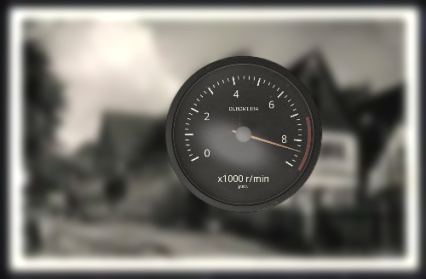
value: **8400** rpm
